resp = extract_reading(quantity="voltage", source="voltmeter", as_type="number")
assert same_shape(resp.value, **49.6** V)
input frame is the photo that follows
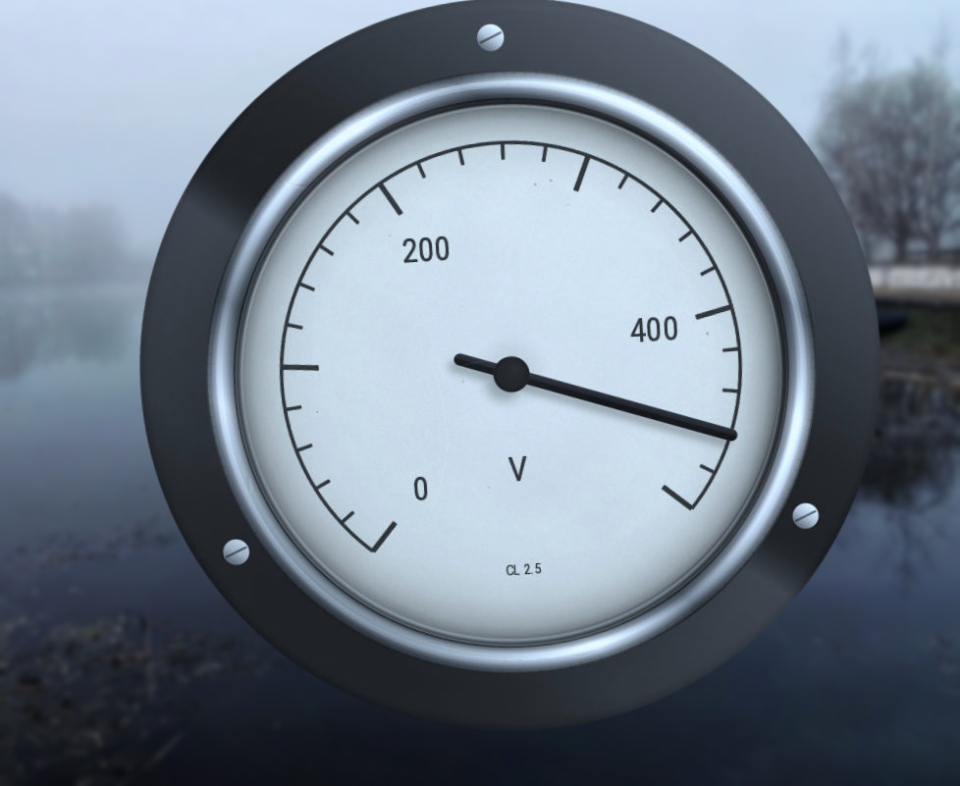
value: **460** V
